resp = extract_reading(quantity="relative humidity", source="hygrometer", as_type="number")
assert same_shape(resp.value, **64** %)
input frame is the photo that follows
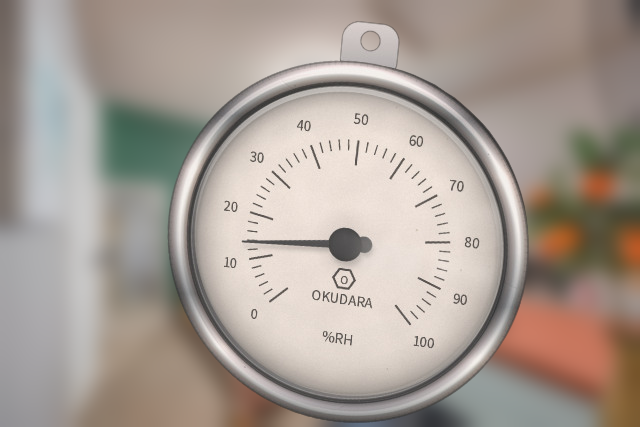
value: **14** %
